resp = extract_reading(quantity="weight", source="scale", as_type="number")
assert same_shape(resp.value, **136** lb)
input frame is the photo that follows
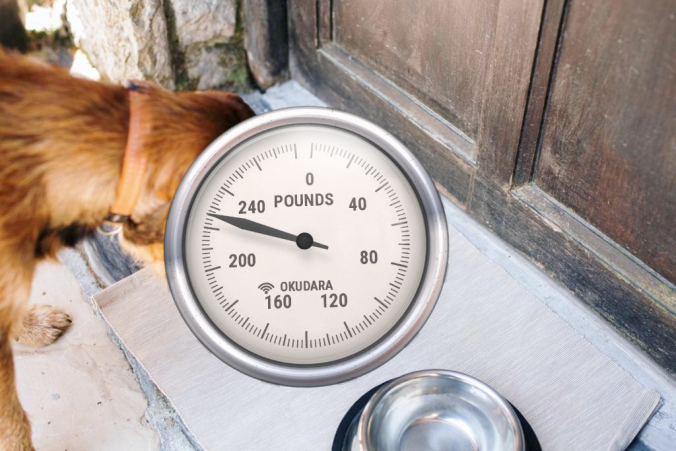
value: **226** lb
